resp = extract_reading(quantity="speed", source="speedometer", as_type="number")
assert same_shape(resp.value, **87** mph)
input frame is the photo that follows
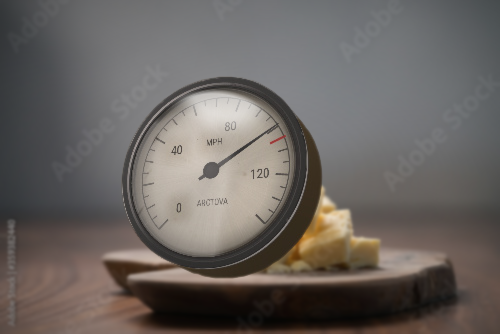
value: **100** mph
